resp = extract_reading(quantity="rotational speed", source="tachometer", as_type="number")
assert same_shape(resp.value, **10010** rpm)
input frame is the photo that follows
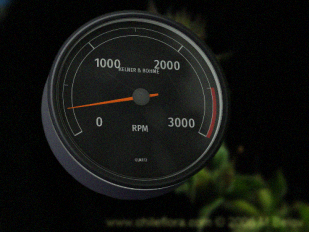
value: **250** rpm
